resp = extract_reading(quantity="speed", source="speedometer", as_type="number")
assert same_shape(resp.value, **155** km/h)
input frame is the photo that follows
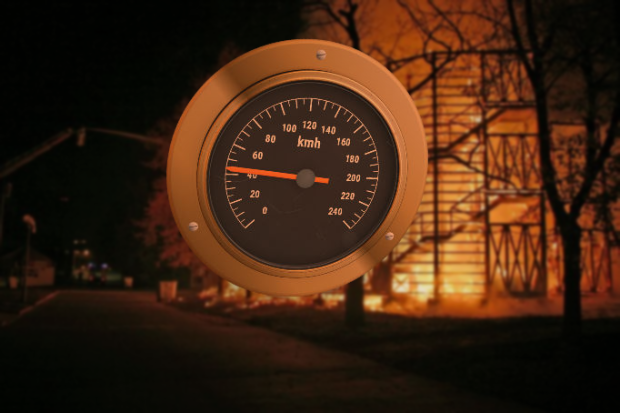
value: **45** km/h
